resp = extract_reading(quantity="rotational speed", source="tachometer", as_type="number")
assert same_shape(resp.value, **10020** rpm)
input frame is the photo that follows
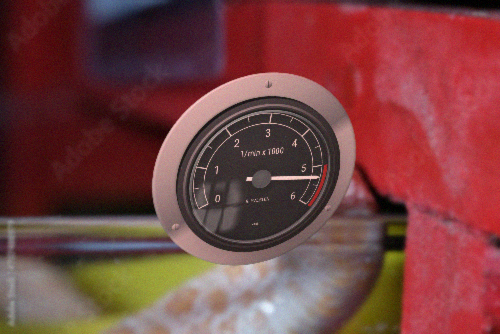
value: **5250** rpm
